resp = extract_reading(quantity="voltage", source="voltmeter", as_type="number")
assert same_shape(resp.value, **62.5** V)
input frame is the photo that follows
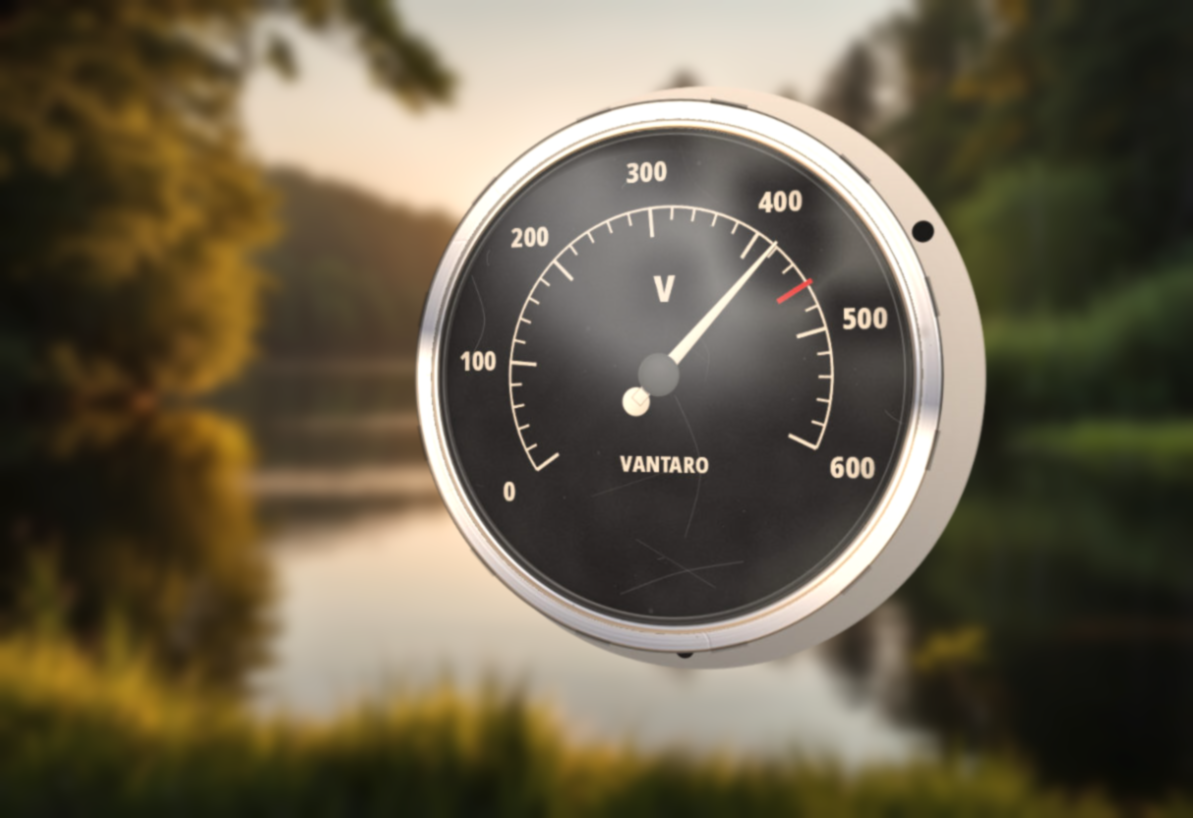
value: **420** V
